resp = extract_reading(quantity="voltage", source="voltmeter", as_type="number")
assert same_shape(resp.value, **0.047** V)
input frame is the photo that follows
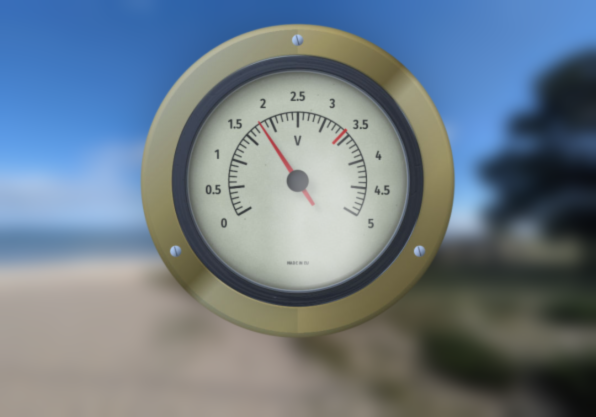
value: **1.8** V
